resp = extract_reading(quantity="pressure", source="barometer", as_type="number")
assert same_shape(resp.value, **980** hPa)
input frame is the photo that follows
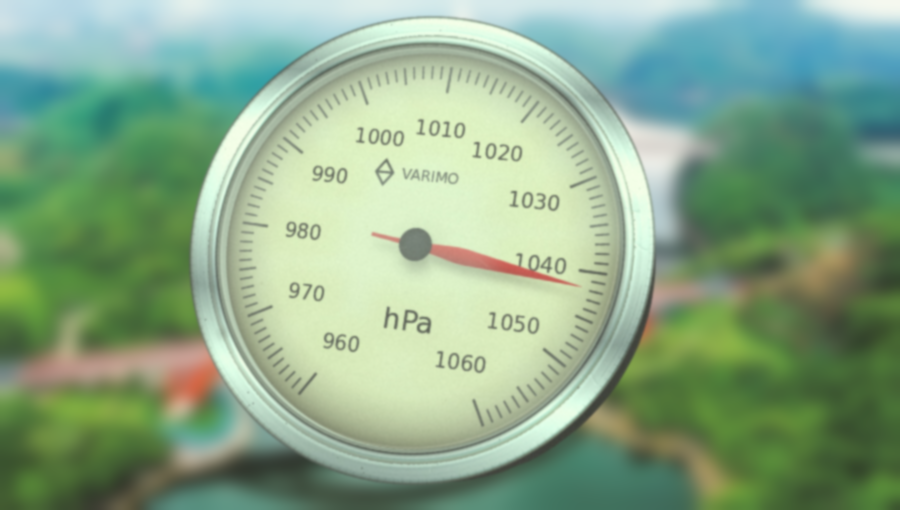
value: **1042** hPa
